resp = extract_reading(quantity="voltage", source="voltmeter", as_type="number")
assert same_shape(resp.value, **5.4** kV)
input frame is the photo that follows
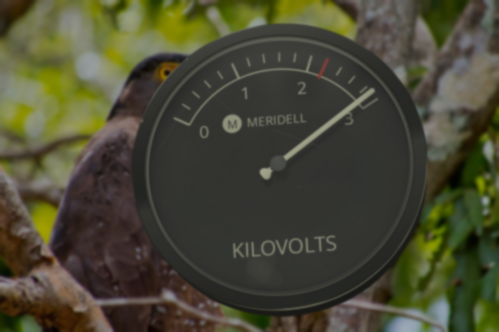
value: **2.9** kV
